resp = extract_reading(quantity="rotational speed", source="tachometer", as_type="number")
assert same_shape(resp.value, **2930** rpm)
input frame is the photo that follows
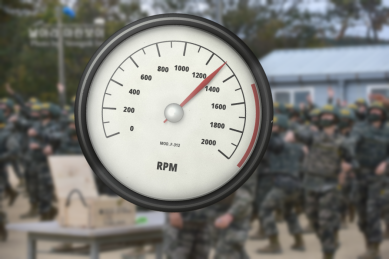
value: **1300** rpm
